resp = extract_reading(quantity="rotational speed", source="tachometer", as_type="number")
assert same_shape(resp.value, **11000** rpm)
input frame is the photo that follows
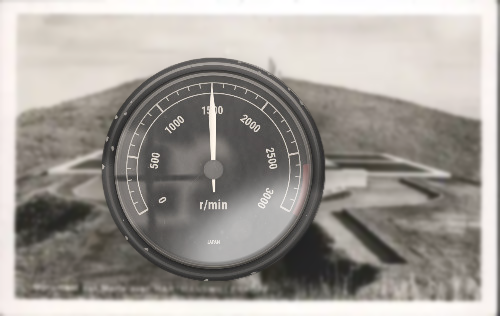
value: **1500** rpm
